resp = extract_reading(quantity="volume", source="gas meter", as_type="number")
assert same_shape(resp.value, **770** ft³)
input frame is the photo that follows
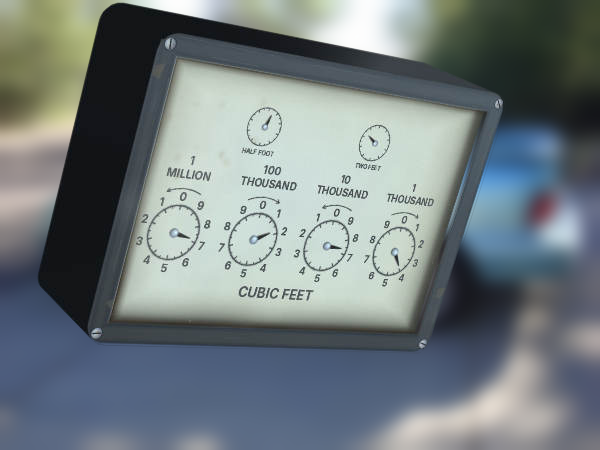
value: **717400** ft³
